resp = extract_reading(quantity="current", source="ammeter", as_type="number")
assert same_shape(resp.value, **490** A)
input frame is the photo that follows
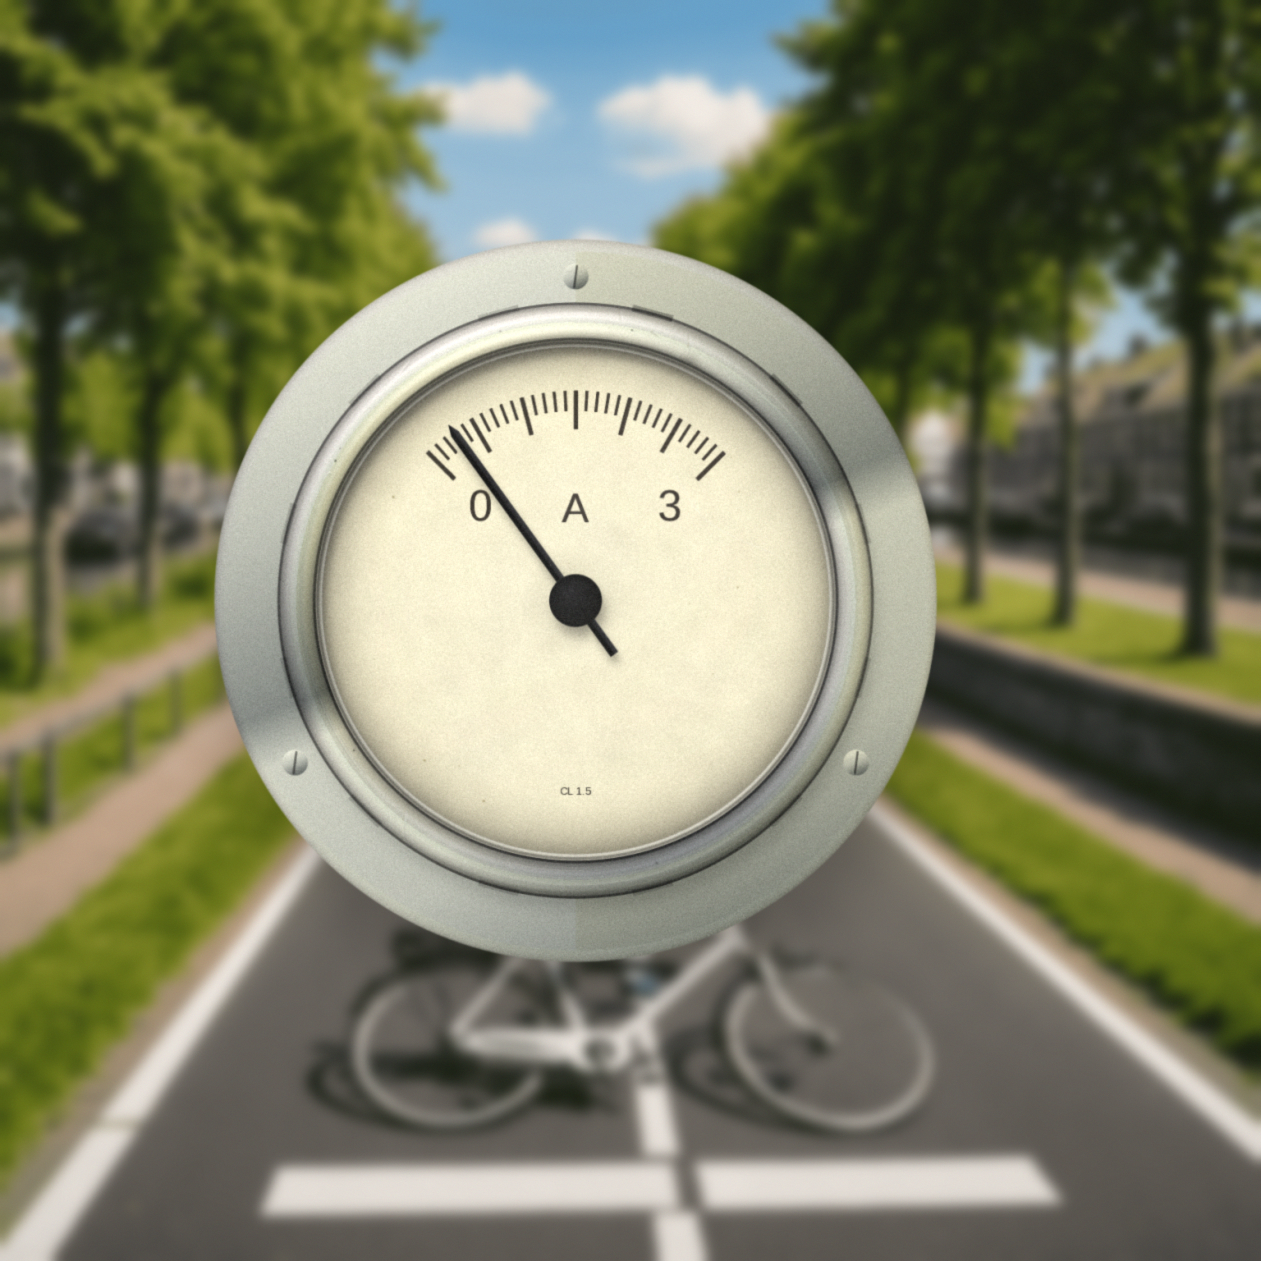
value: **0.3** A
